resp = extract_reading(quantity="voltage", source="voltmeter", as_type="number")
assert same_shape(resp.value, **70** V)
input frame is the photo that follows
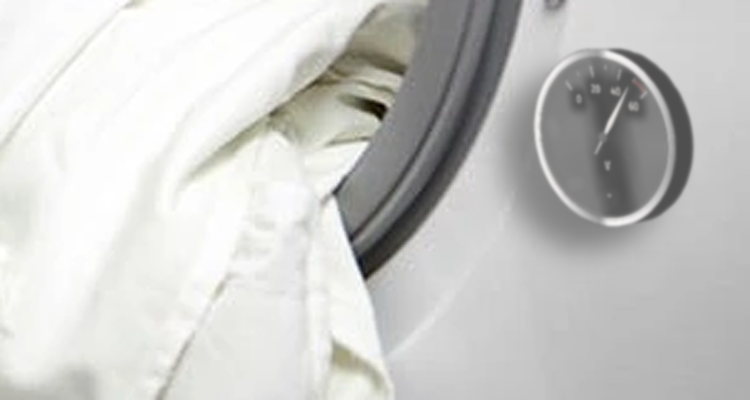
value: **50** V
